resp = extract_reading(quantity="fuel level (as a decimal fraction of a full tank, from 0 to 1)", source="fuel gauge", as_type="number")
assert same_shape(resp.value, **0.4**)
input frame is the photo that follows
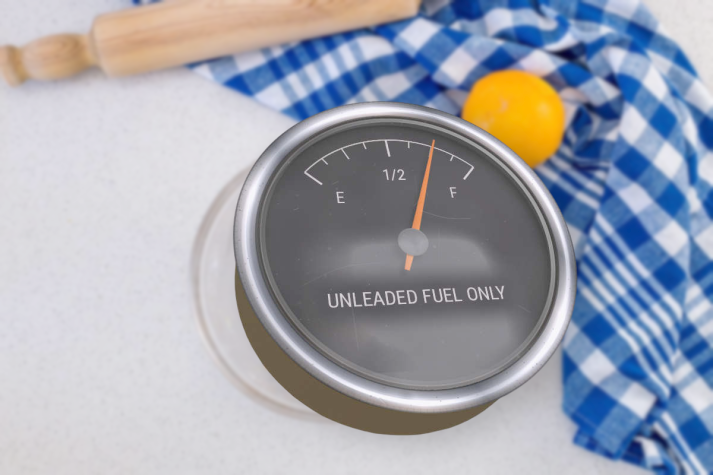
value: **0.75**
